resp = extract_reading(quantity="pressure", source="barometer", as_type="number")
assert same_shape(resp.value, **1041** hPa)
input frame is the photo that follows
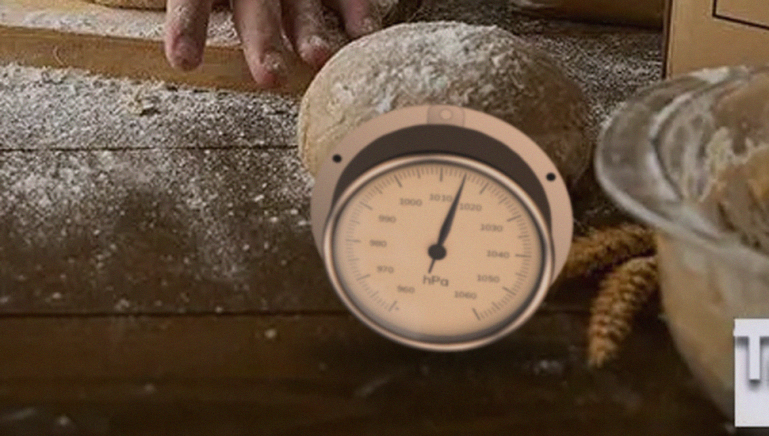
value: **1015** hPa
